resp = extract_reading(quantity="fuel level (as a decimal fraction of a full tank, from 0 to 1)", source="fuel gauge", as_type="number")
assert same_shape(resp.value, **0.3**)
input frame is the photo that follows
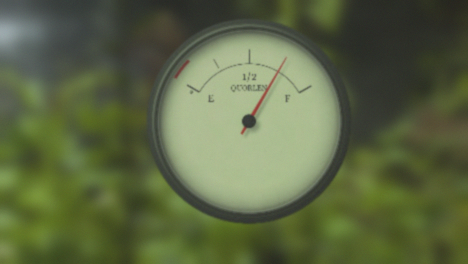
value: **0.75**
